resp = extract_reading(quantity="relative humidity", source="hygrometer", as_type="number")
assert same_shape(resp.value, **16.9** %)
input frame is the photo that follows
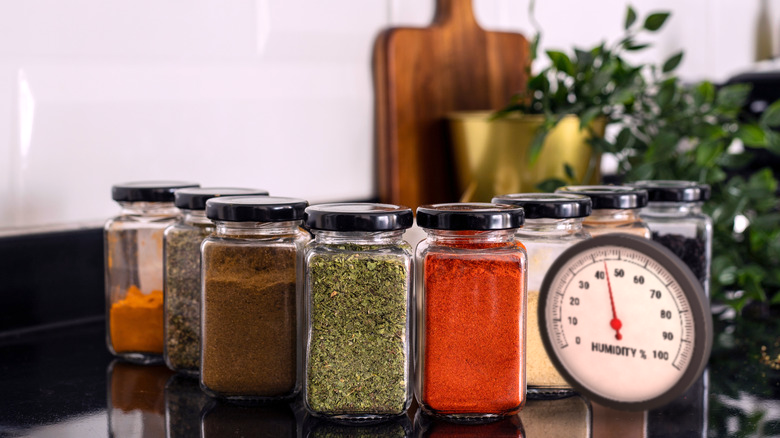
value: **45** %
